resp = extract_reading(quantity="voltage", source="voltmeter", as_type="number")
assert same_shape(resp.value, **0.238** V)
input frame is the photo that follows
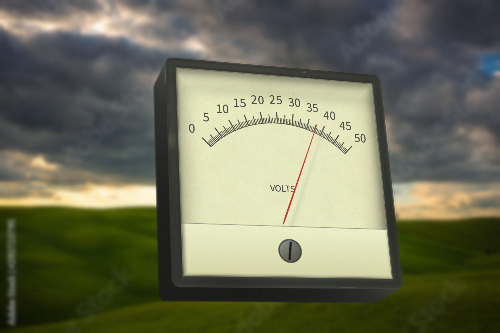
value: **37.5** V
